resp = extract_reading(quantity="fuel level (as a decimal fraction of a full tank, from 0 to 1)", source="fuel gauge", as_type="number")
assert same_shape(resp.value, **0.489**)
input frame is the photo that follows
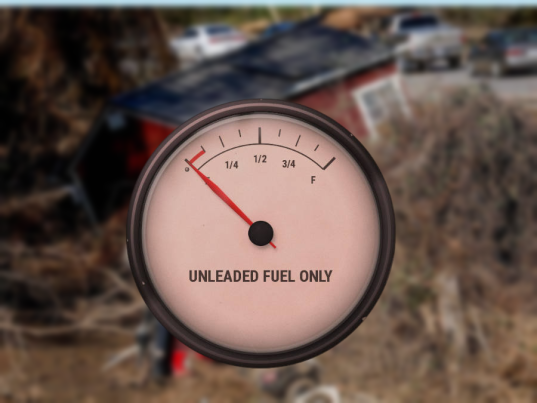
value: **0**
